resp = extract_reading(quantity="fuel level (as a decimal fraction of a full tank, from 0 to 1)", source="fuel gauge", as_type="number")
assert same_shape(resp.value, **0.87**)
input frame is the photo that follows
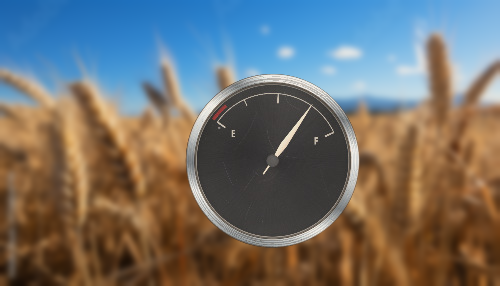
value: **0.75**
